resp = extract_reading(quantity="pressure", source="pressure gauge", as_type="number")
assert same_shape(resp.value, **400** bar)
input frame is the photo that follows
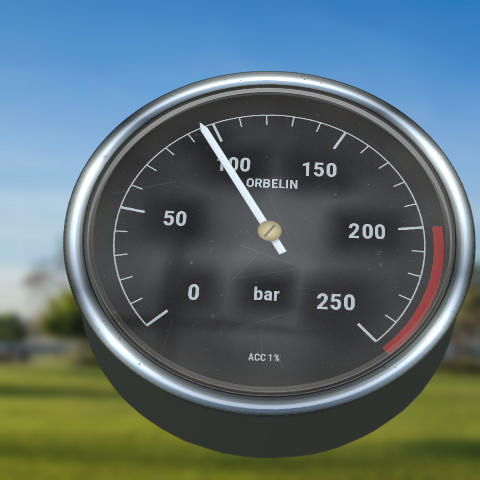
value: **95** bar
